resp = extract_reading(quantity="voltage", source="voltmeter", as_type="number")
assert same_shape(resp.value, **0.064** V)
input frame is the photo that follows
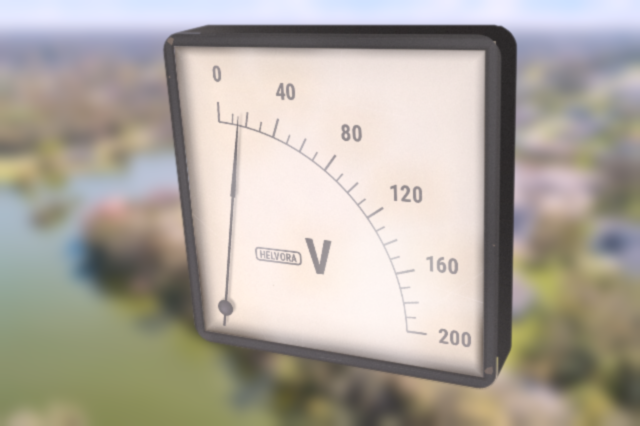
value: **15** V
